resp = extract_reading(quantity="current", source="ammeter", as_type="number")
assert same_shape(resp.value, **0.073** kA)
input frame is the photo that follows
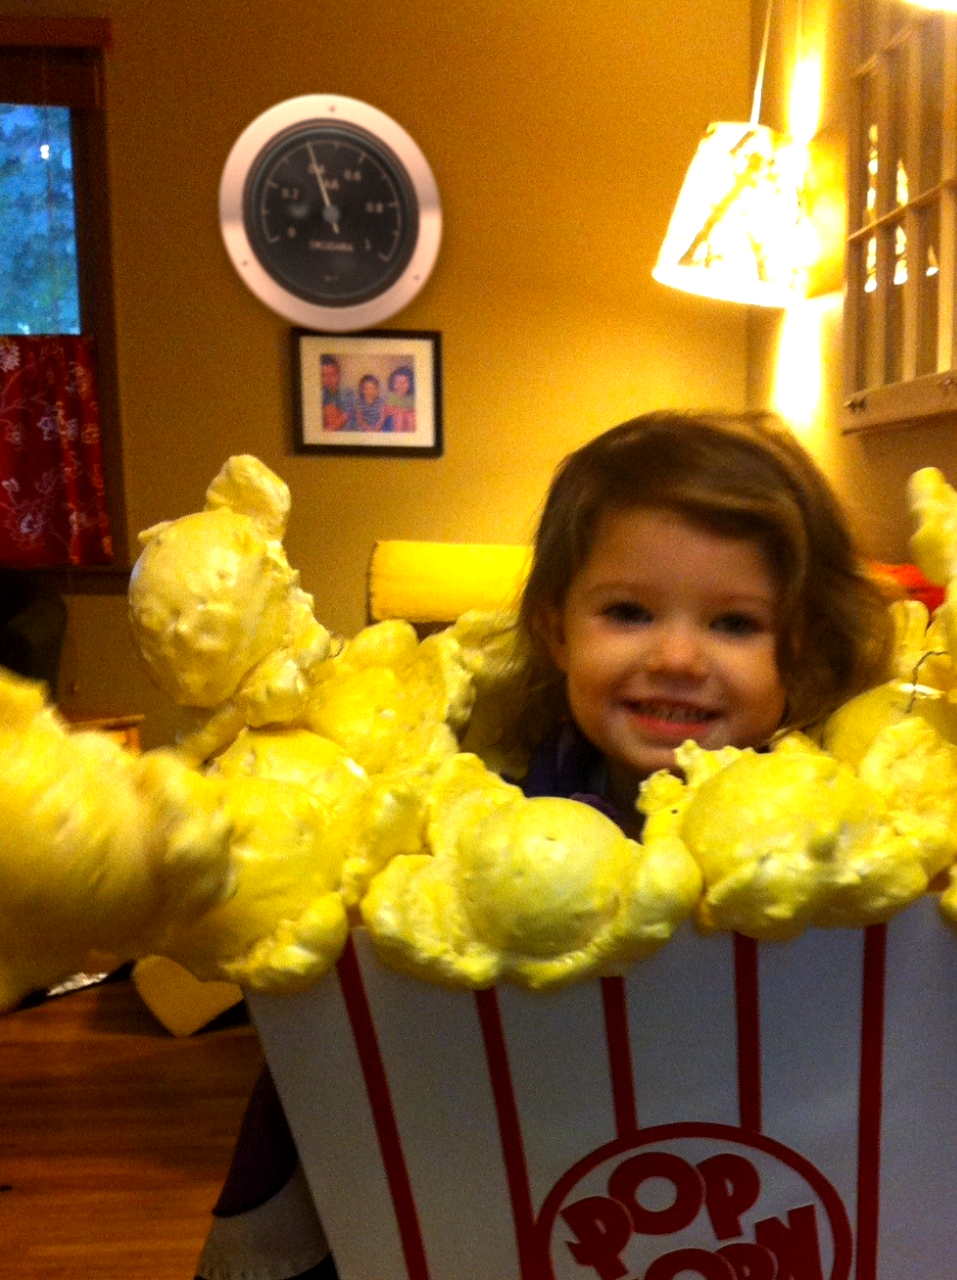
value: **0.4** kA
